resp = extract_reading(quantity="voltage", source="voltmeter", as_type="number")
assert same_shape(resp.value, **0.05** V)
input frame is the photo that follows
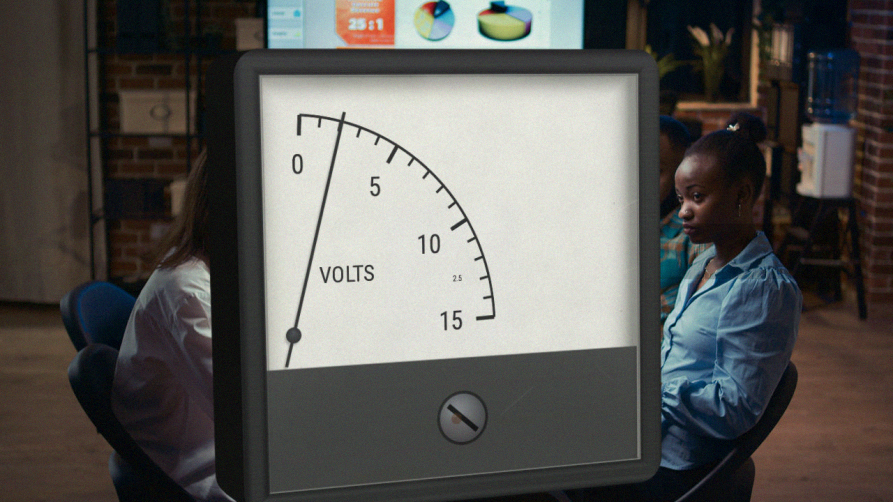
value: **2** V
